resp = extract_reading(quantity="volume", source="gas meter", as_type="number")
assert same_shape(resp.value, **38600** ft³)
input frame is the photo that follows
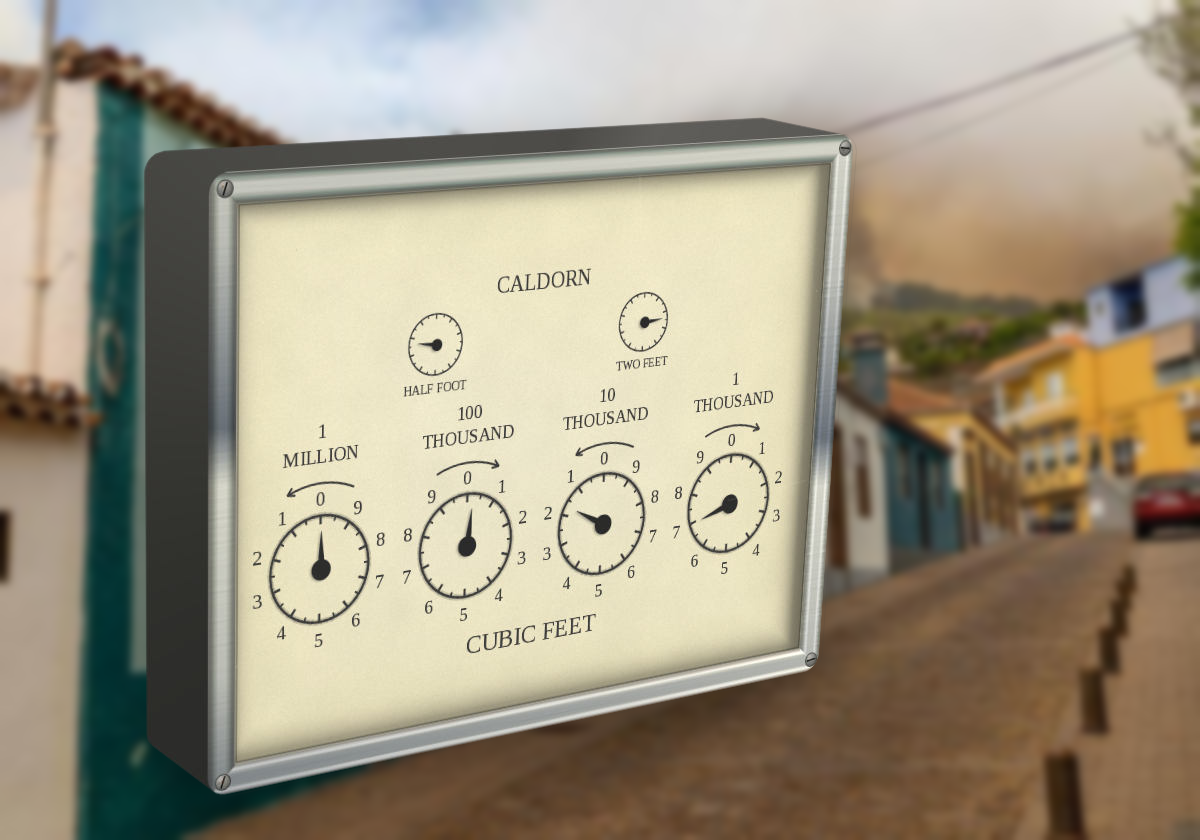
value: **1700** ft³
